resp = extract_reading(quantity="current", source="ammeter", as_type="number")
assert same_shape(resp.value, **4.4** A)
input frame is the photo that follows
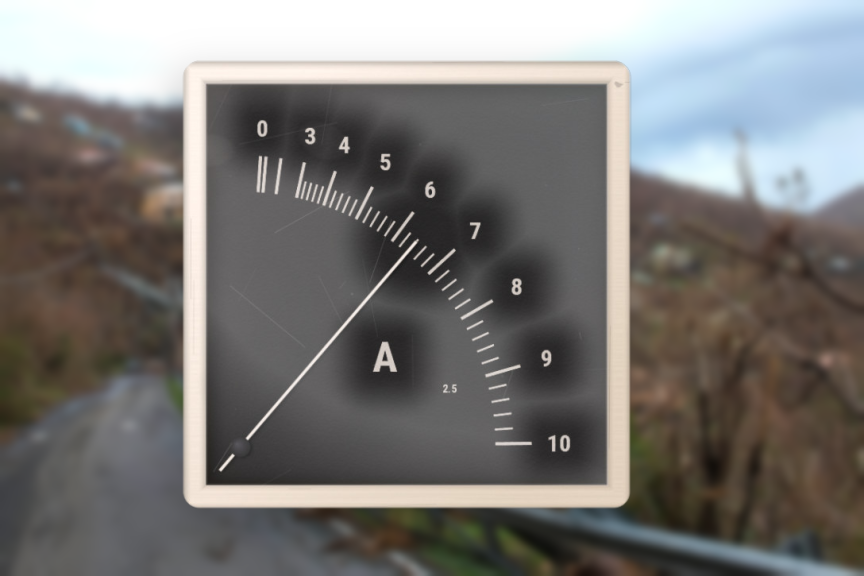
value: **6.4** A
